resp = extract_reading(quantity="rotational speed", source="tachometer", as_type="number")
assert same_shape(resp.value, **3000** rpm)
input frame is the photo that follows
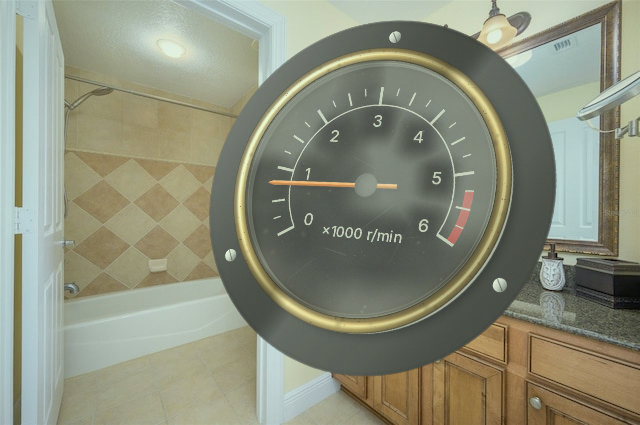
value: **750** rpm
